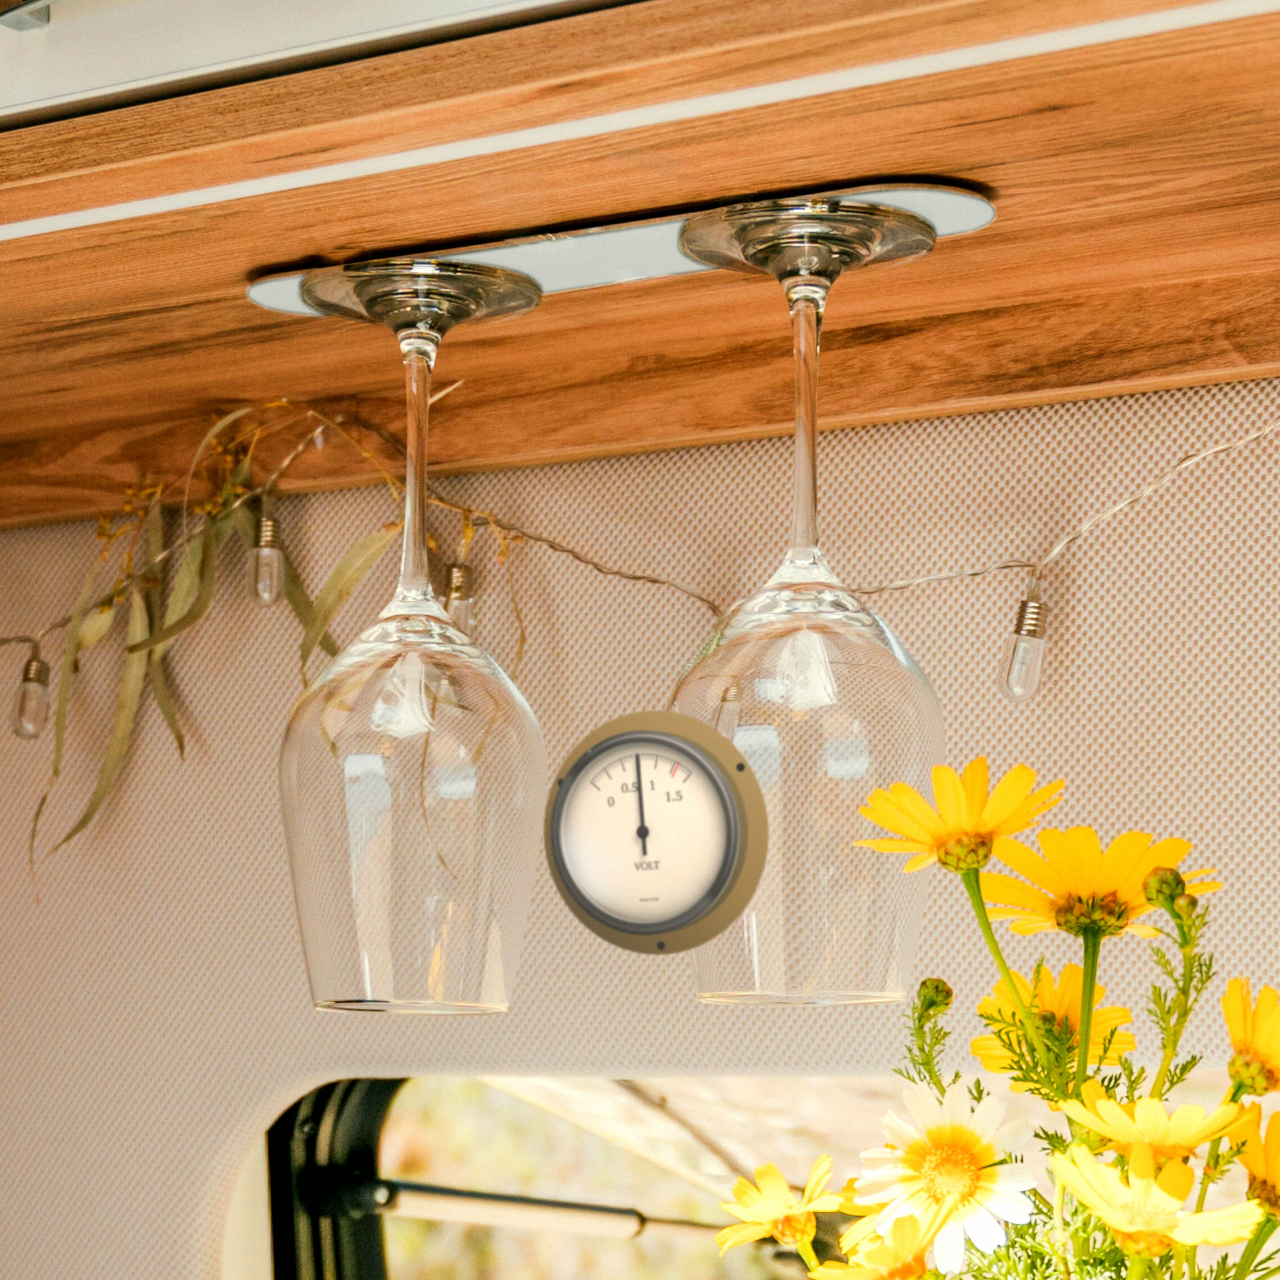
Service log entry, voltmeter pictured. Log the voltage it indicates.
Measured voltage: 0.75 V
